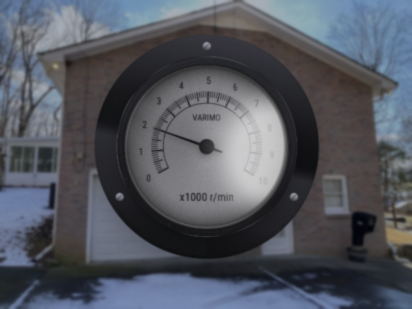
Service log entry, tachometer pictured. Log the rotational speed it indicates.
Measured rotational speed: 2000 rpm
